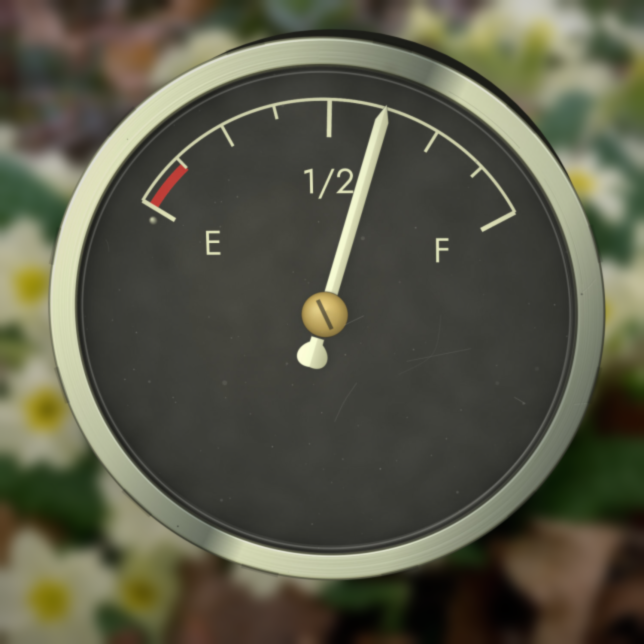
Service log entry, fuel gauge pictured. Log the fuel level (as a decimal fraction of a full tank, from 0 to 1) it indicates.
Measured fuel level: 0.625
